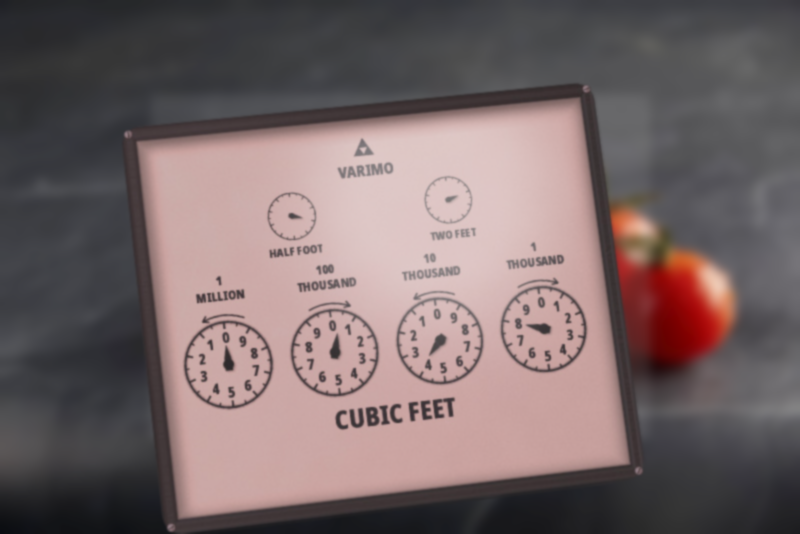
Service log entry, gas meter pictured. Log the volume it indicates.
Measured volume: 3800 ft³
